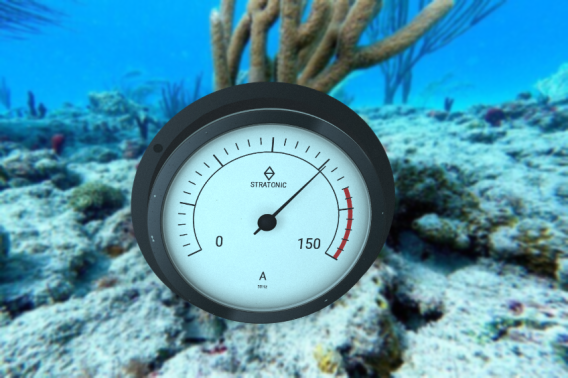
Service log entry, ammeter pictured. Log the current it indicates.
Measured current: 100 A
